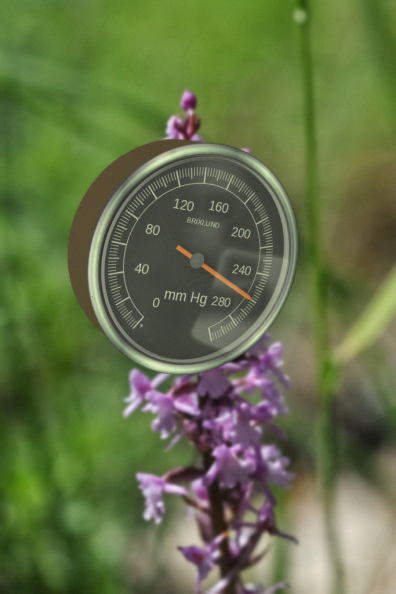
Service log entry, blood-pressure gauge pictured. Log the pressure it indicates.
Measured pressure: 260 mmHg
